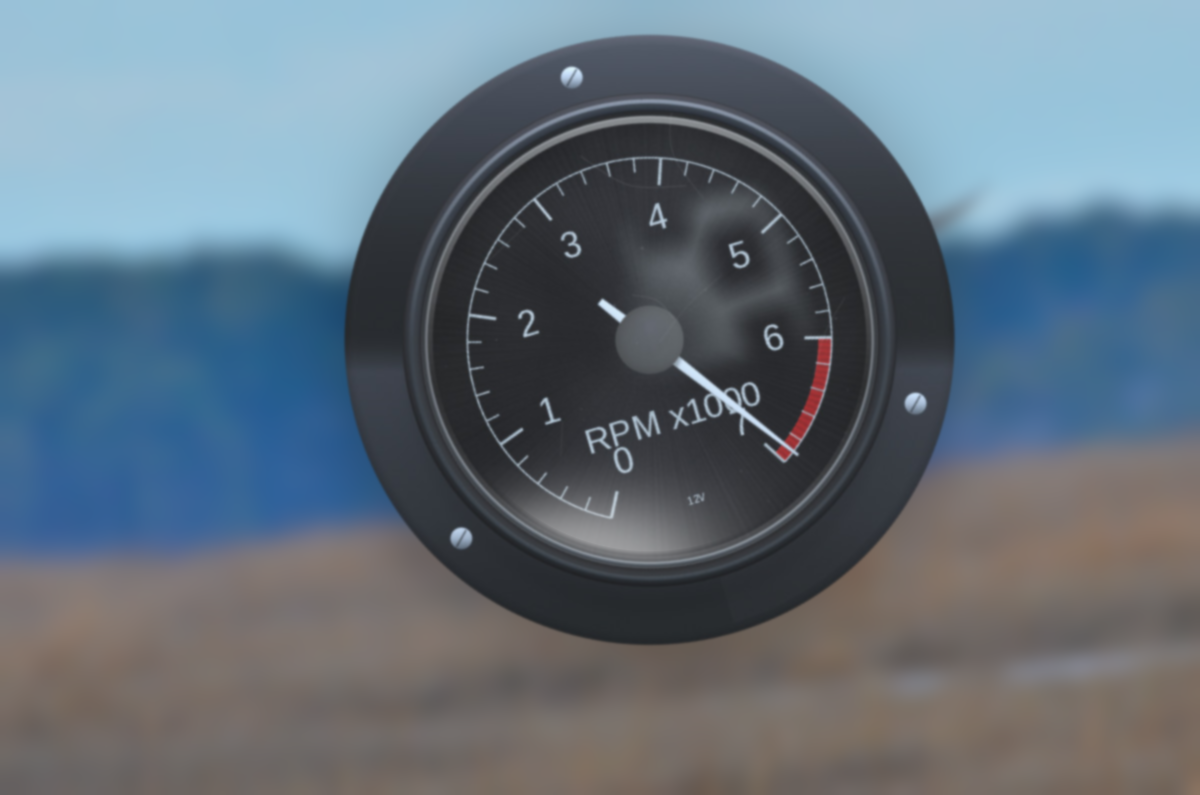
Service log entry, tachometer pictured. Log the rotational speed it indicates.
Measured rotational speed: 6900 rpm
